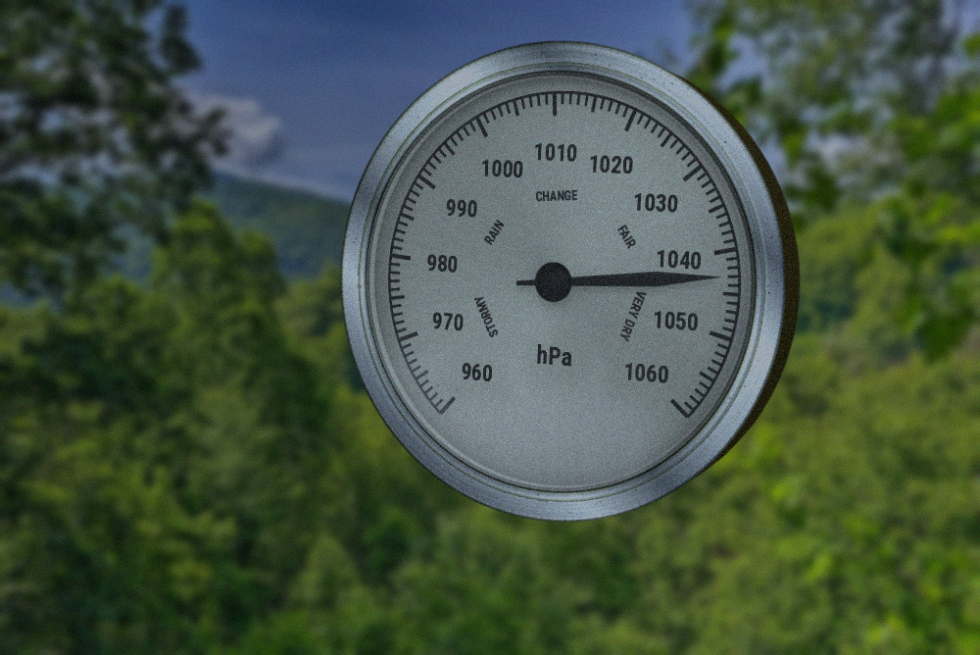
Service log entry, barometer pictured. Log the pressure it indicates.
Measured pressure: 1043 hPa
